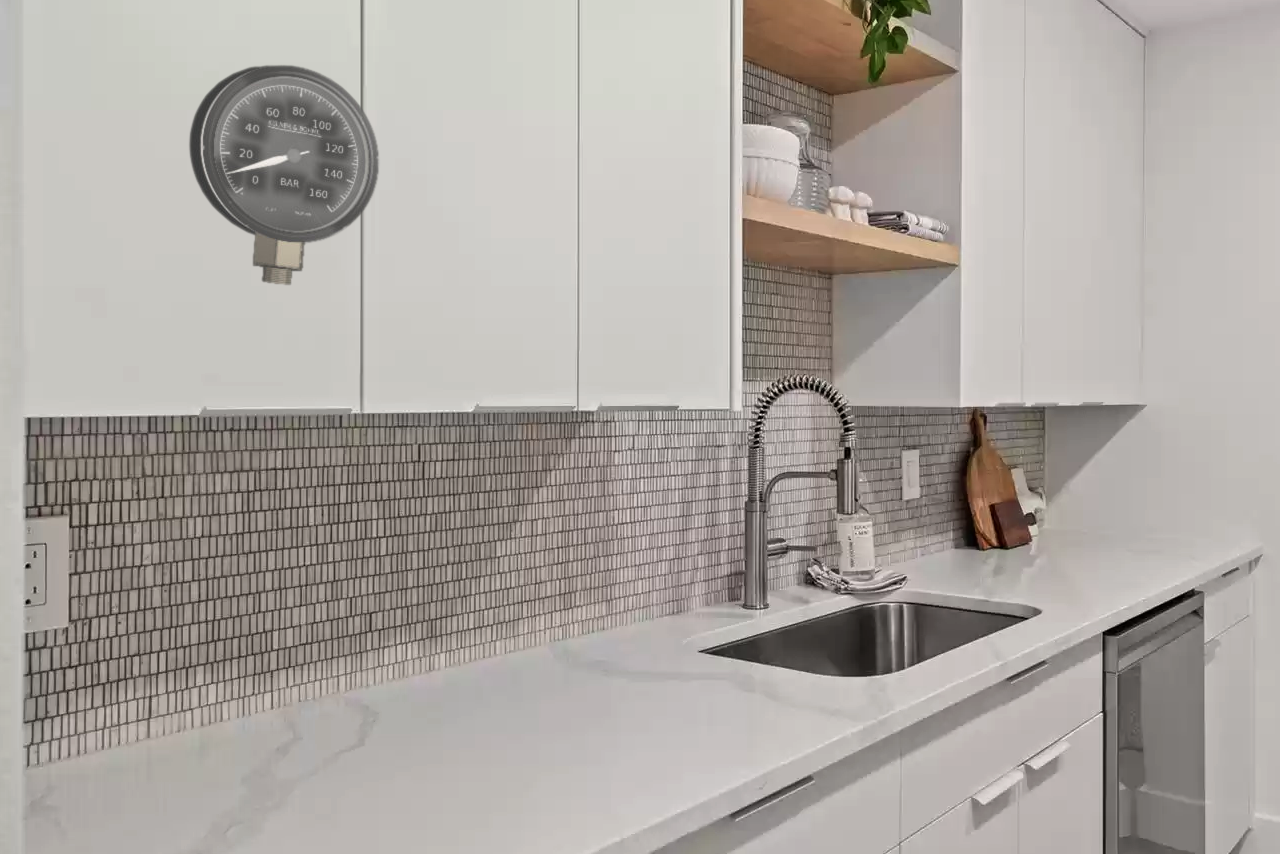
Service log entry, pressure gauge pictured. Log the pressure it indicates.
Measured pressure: 10 bar
